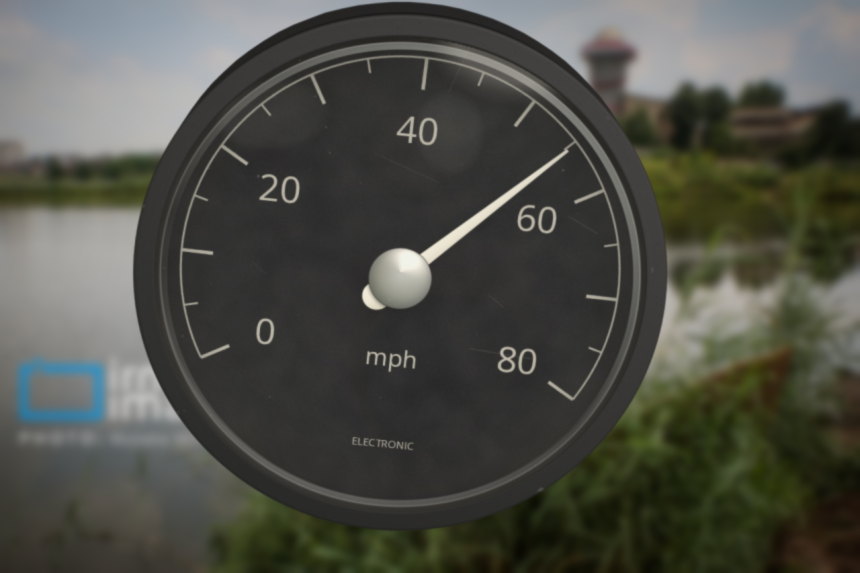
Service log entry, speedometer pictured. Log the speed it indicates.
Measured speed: 55 mph
